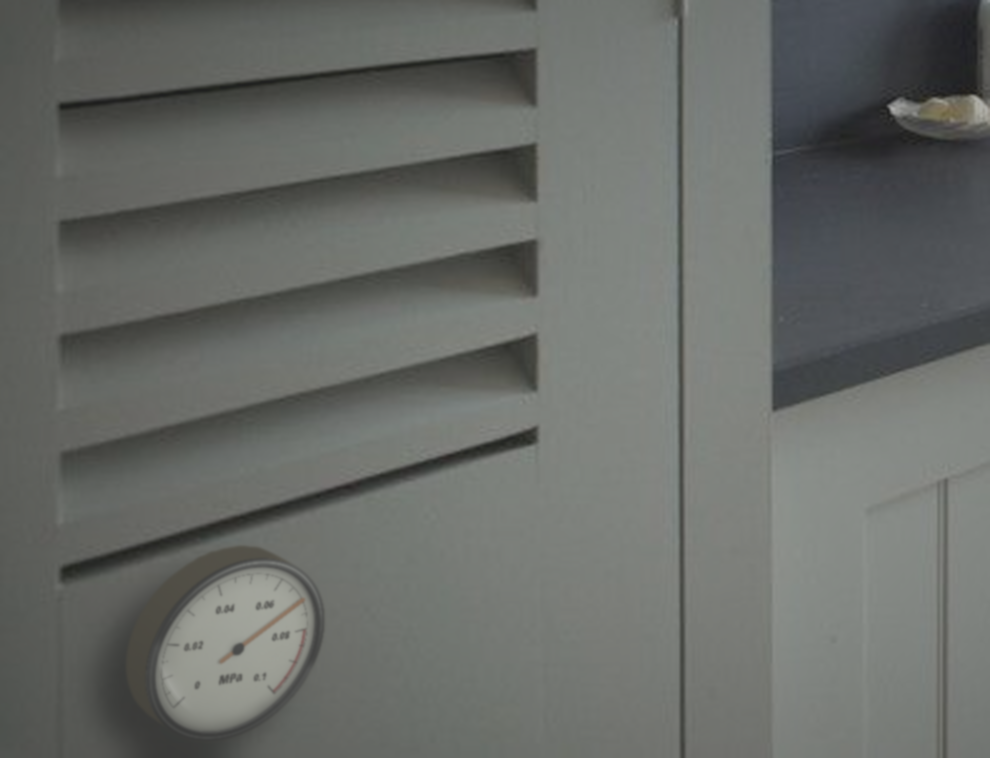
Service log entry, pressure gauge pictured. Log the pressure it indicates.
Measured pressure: 0.07 MPa
